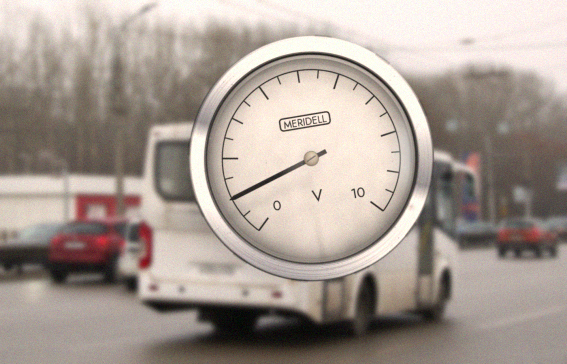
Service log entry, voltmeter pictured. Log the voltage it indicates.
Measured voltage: 1 V
